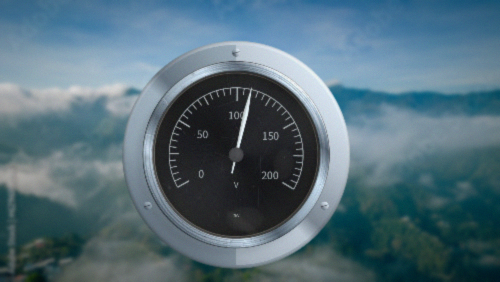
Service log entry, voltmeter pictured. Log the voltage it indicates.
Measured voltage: 110 V
